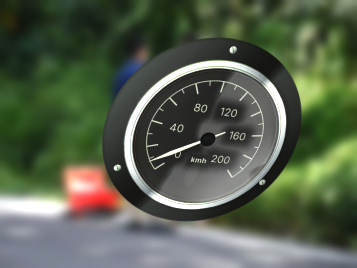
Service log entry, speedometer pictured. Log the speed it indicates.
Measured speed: 10 km/h
